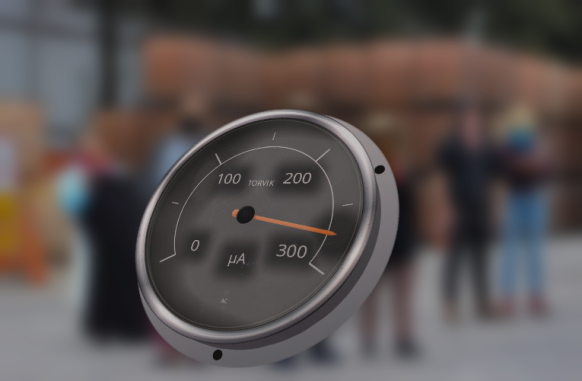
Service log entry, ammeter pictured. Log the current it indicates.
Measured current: 275 µA
